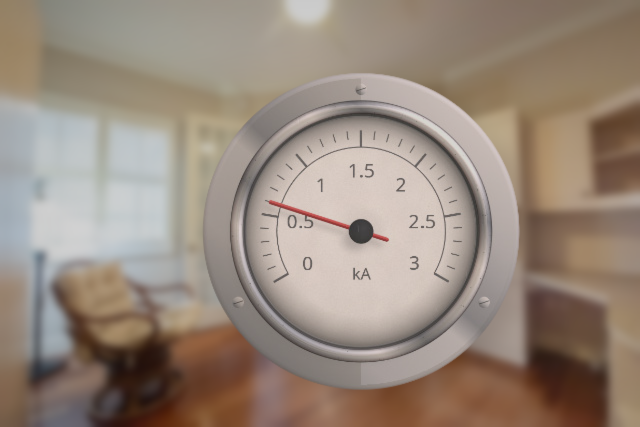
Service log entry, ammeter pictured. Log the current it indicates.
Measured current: 0.6 kA
